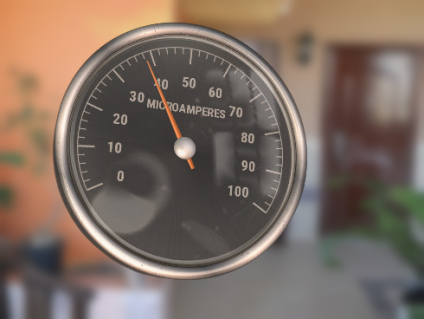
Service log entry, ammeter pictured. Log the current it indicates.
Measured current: 38 µA
